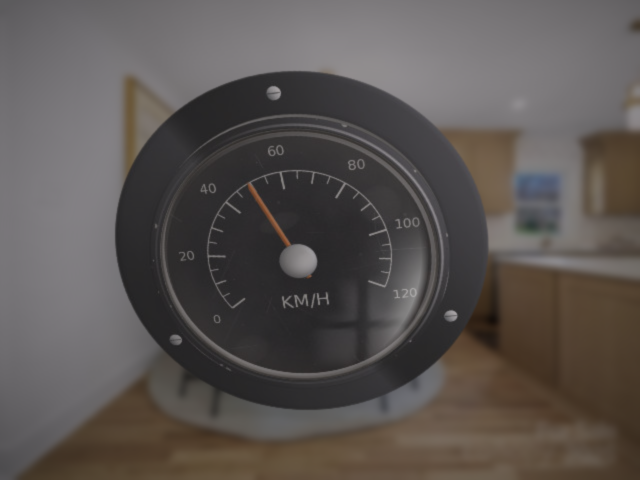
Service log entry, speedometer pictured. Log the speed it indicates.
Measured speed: 50 km/h
